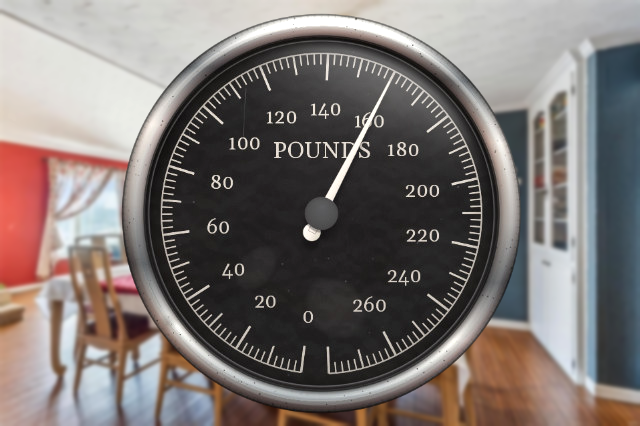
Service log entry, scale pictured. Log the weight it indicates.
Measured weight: 160 lb
